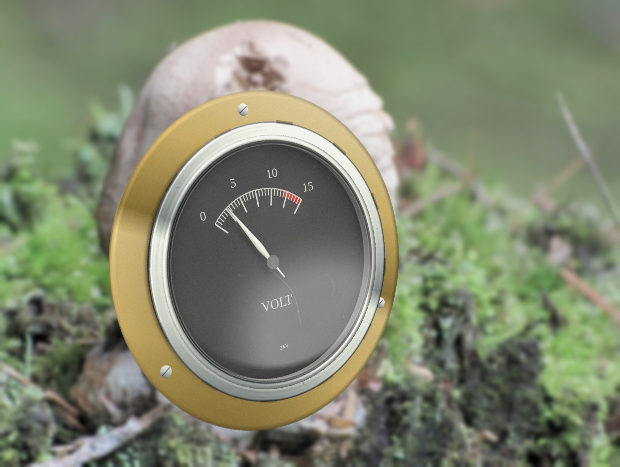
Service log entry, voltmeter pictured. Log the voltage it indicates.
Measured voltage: 2.5 V
